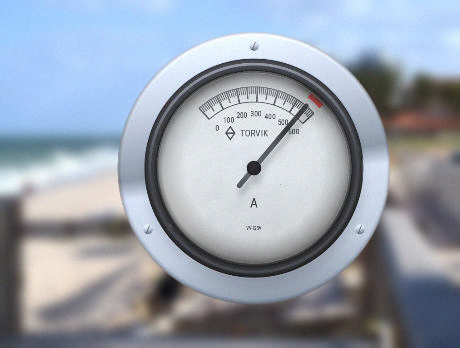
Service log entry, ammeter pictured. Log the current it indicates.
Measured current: 550 A
